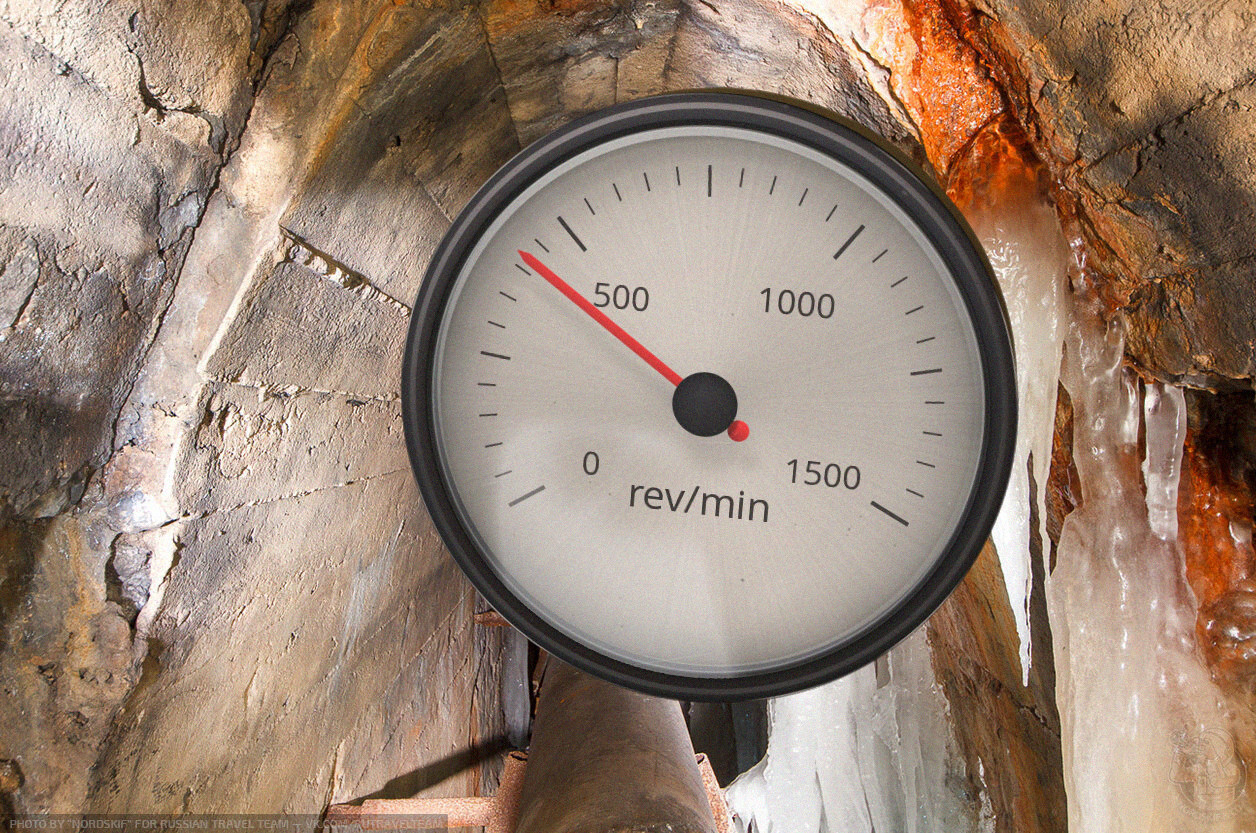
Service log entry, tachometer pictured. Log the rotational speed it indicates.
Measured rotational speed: 425 rpm
